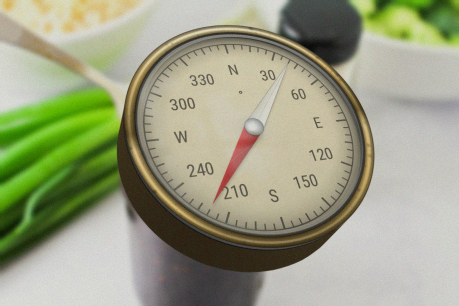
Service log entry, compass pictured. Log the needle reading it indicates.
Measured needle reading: 220 °
